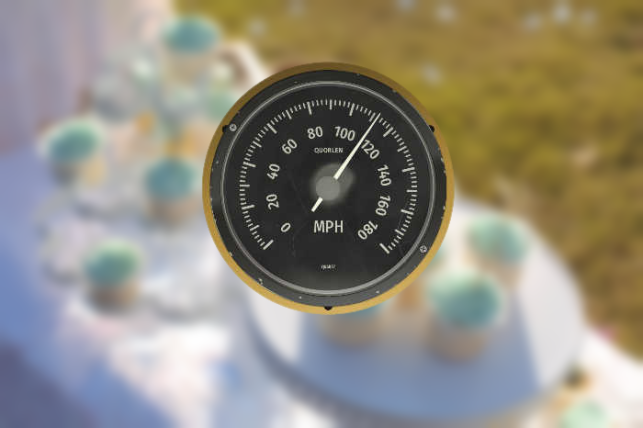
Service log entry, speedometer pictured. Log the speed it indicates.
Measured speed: 112 mph
